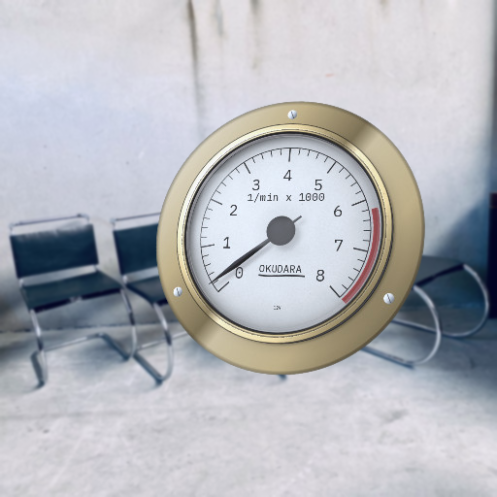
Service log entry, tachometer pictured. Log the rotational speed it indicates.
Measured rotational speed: 200 rpm
